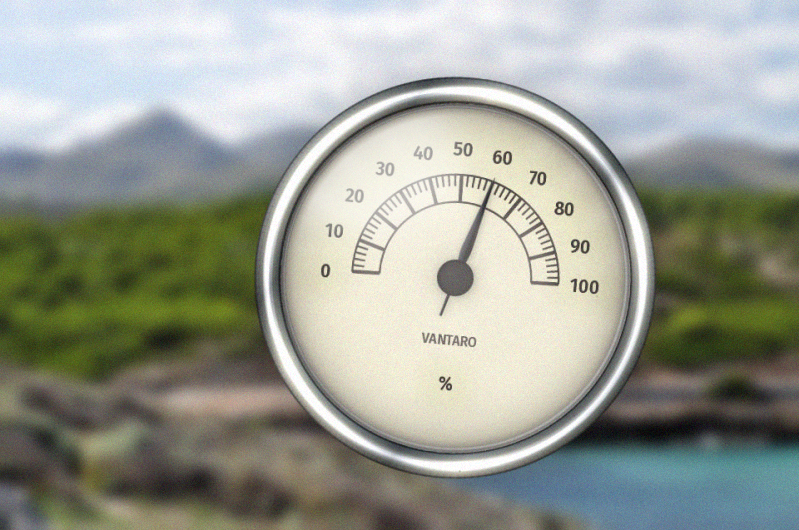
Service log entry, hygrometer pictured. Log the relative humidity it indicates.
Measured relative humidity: 60 %
